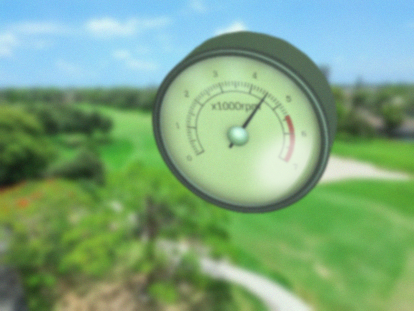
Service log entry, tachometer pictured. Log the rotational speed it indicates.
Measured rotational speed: 4500 rpm
